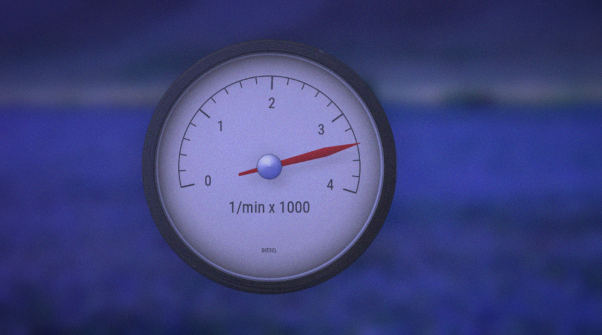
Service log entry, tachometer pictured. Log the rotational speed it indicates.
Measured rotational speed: 3400 rpm
